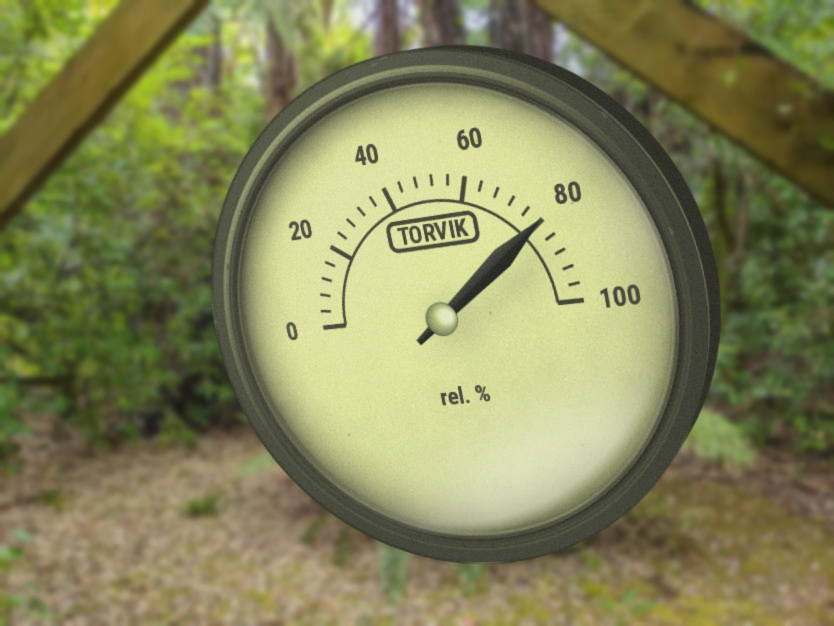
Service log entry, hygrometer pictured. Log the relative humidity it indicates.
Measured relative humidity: 80 %
